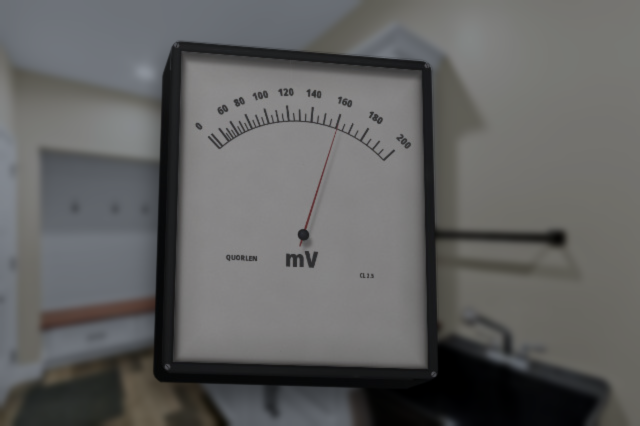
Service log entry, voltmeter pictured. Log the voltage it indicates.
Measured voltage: 160 mV
